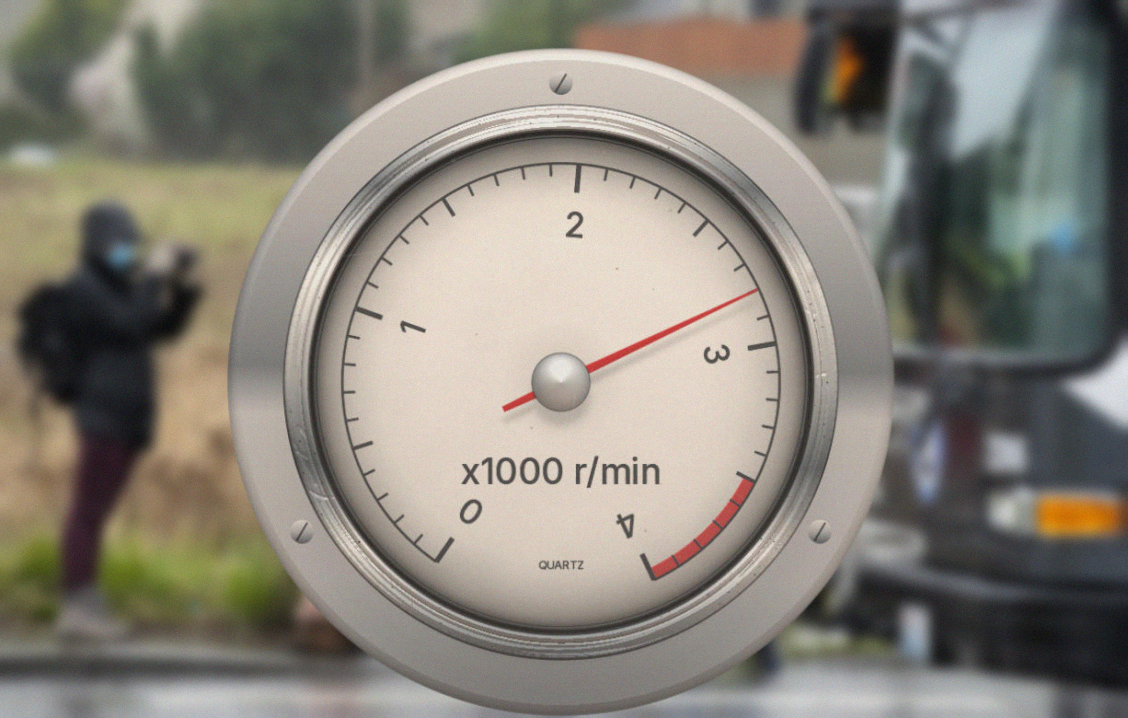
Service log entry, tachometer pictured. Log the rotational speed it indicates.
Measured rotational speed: 2800 rpm
